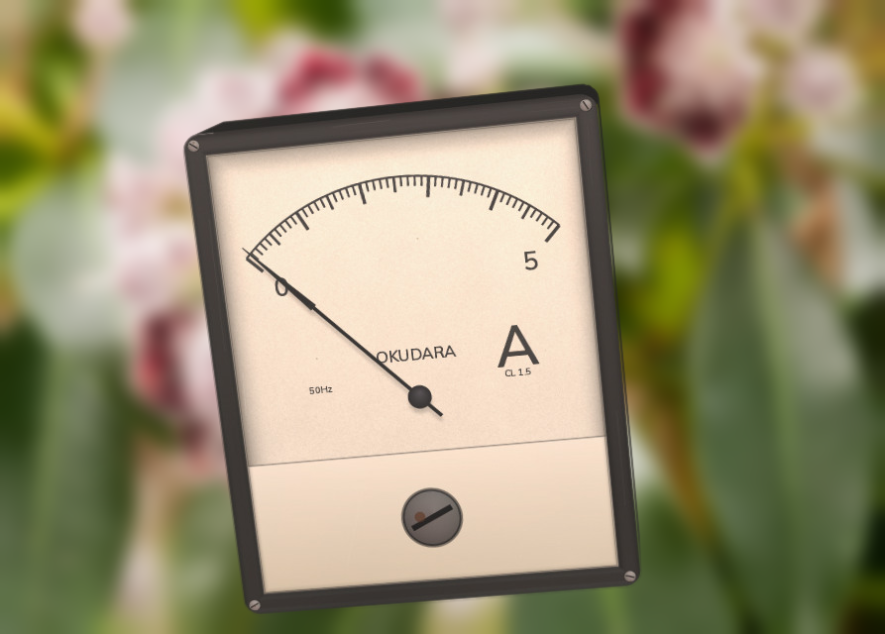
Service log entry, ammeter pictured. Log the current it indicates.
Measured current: 0.1 A
